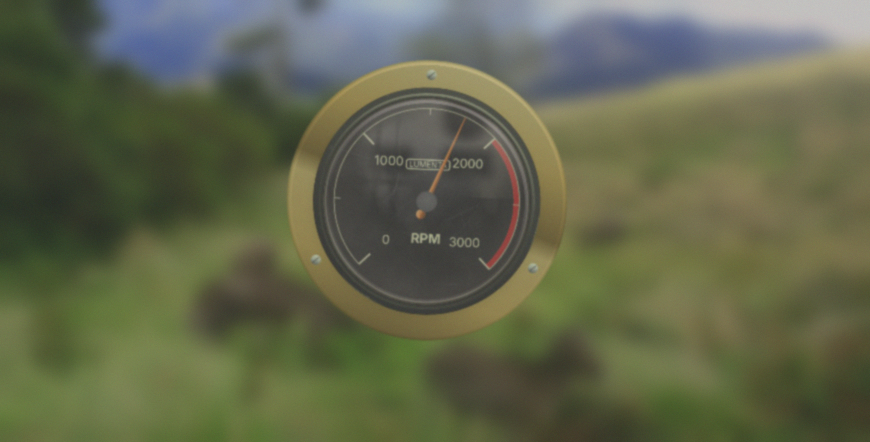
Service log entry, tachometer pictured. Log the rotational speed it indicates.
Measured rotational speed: 1750 rpm
